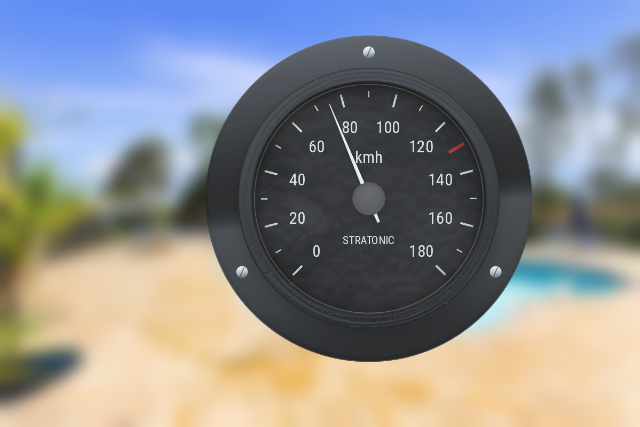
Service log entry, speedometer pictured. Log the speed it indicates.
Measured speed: 75 km/h
